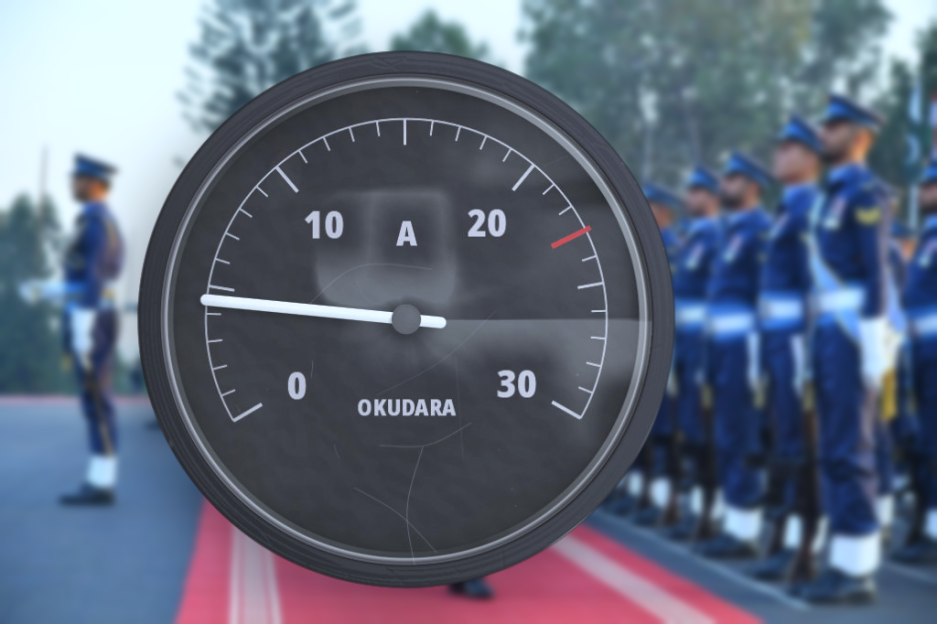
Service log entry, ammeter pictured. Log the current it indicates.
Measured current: 4.5 A
